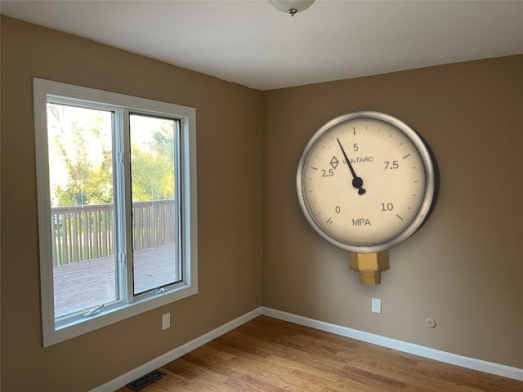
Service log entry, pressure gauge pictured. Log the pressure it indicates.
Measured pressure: 4.25 MPa
